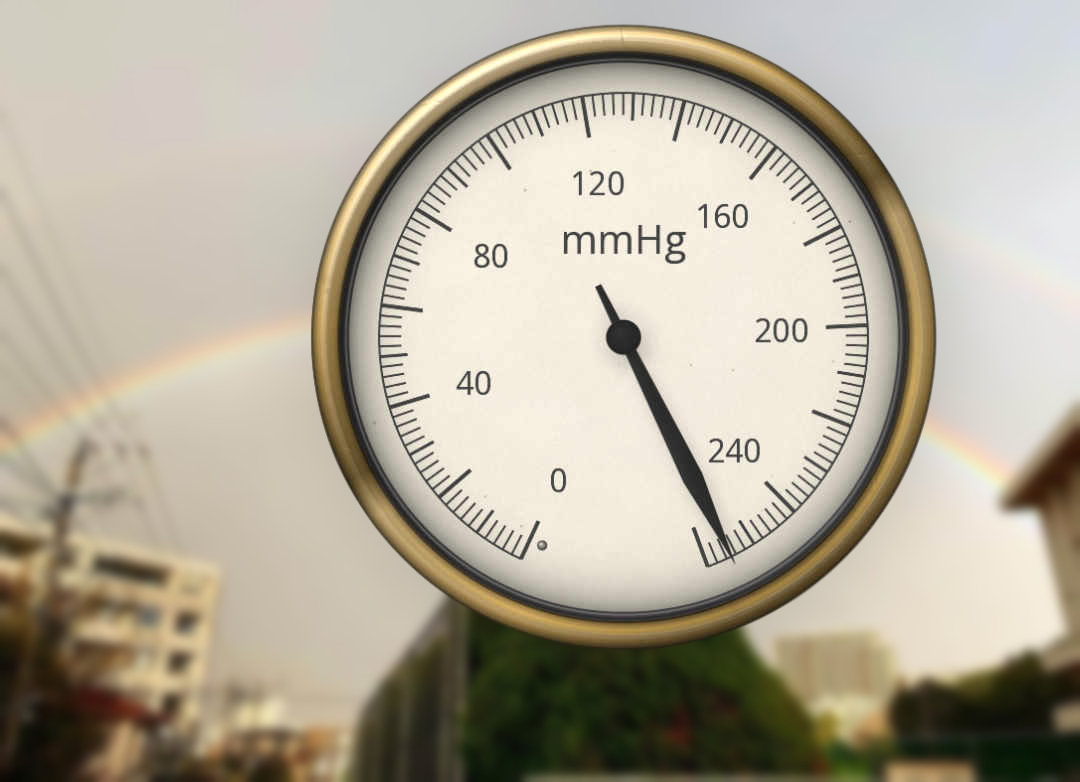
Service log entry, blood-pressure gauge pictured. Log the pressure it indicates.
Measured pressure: 255 mmHg
